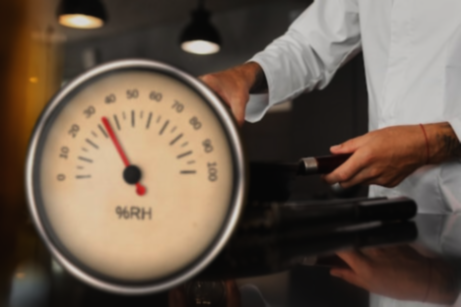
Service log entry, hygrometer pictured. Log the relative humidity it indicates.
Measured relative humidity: 35 %
